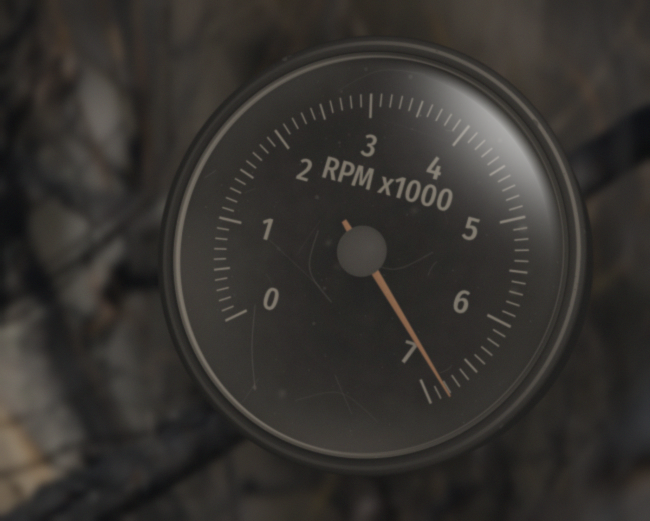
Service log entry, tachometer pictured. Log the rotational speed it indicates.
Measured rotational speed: 6800 rpm
